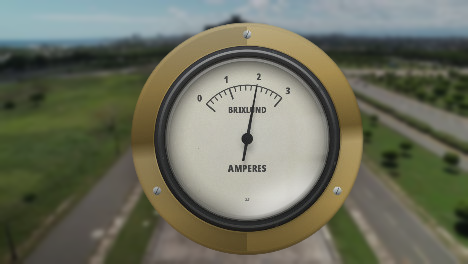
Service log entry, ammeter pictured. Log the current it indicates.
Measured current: 2 A
